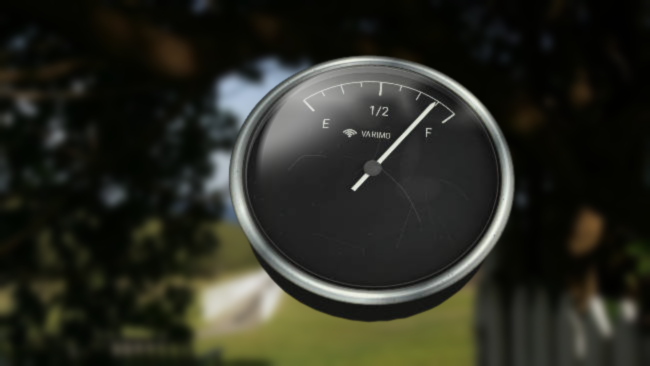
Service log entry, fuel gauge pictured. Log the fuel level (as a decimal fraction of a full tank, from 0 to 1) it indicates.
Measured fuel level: 0.875
